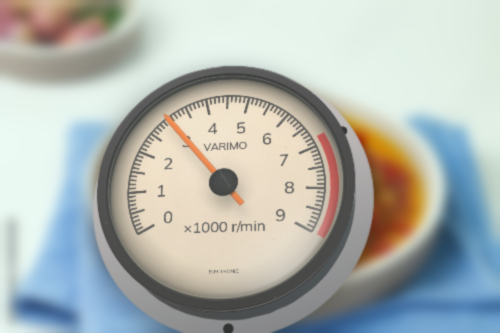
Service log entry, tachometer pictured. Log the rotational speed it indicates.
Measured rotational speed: 3000 rpm
